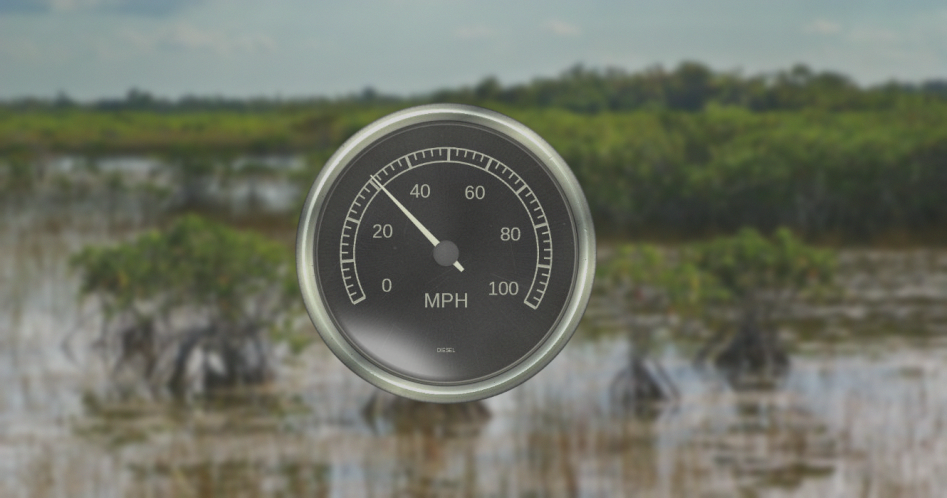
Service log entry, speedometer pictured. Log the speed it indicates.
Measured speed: 31 mph
